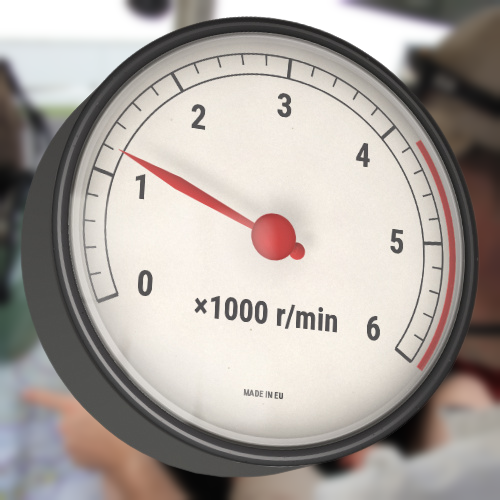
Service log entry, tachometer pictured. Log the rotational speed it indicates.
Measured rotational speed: 1200 rpm
